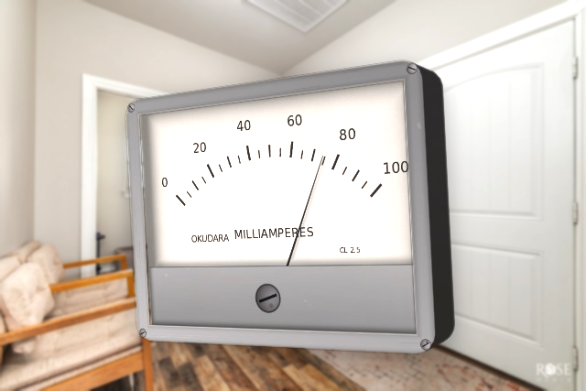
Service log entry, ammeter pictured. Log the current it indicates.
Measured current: 75 mA
